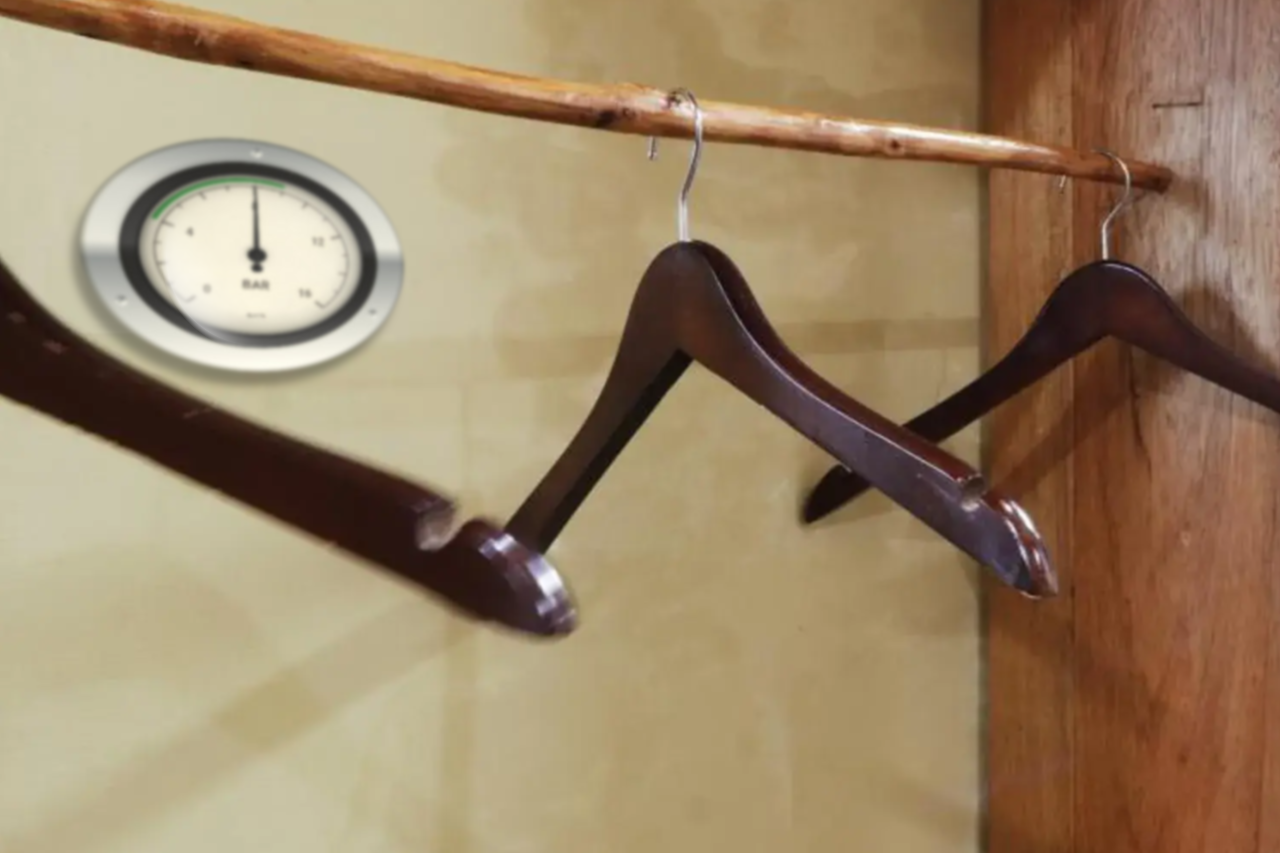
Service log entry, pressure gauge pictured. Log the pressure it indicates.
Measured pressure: 8 bar
